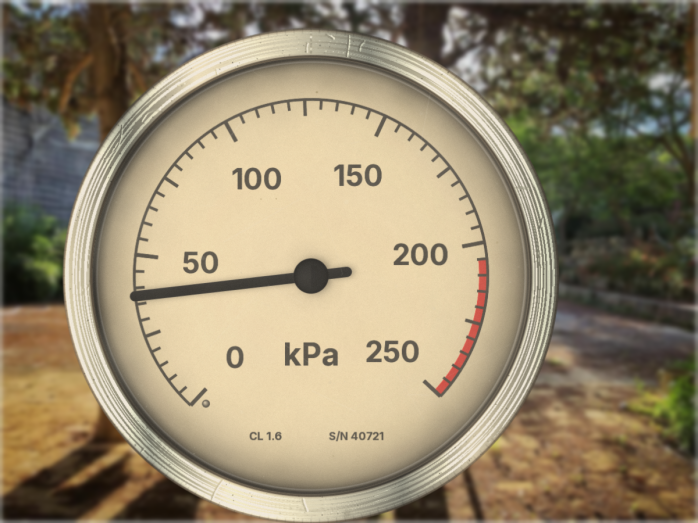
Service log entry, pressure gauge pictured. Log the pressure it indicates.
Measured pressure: 37.5 kPa
